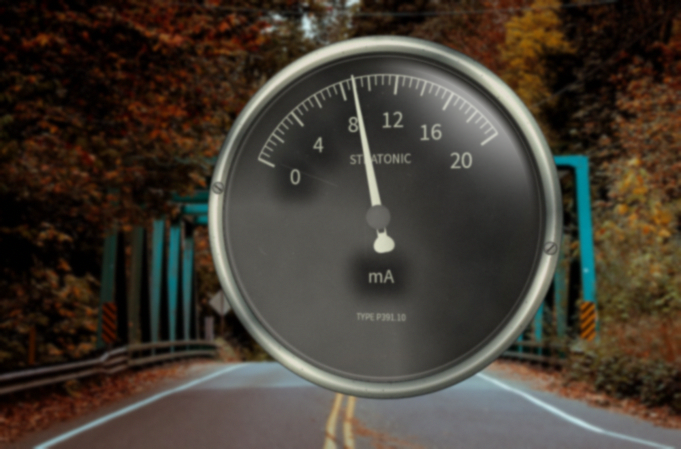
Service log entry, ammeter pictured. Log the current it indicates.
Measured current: 9 mA
